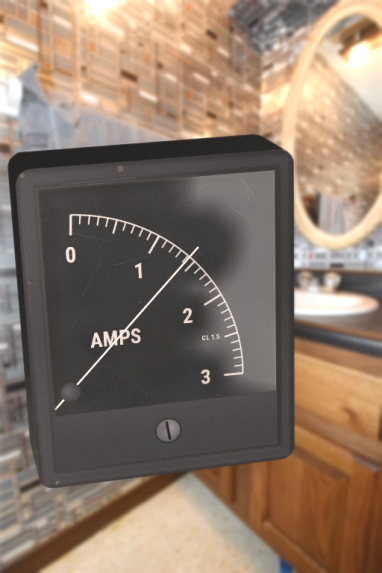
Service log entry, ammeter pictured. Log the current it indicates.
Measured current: 1.4 A
